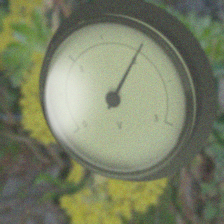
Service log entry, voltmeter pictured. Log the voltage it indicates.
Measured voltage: 2 V
